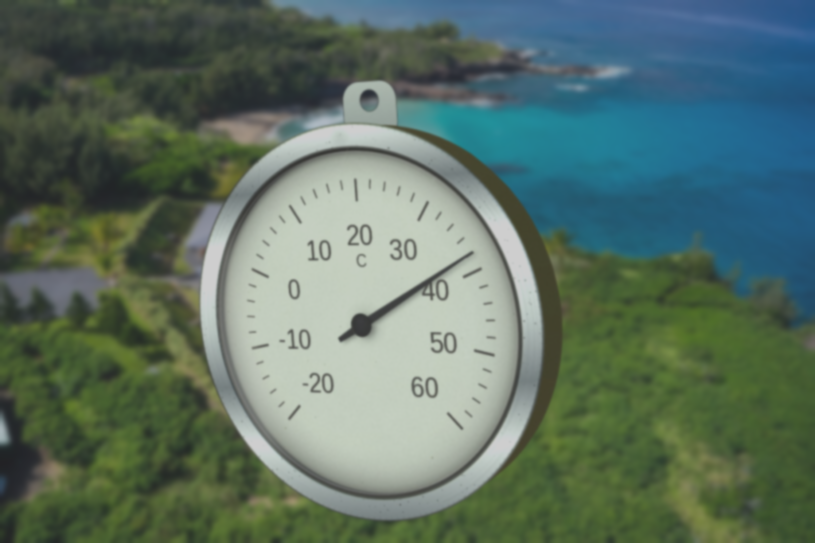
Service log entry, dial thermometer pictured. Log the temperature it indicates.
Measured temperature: 38 °C
